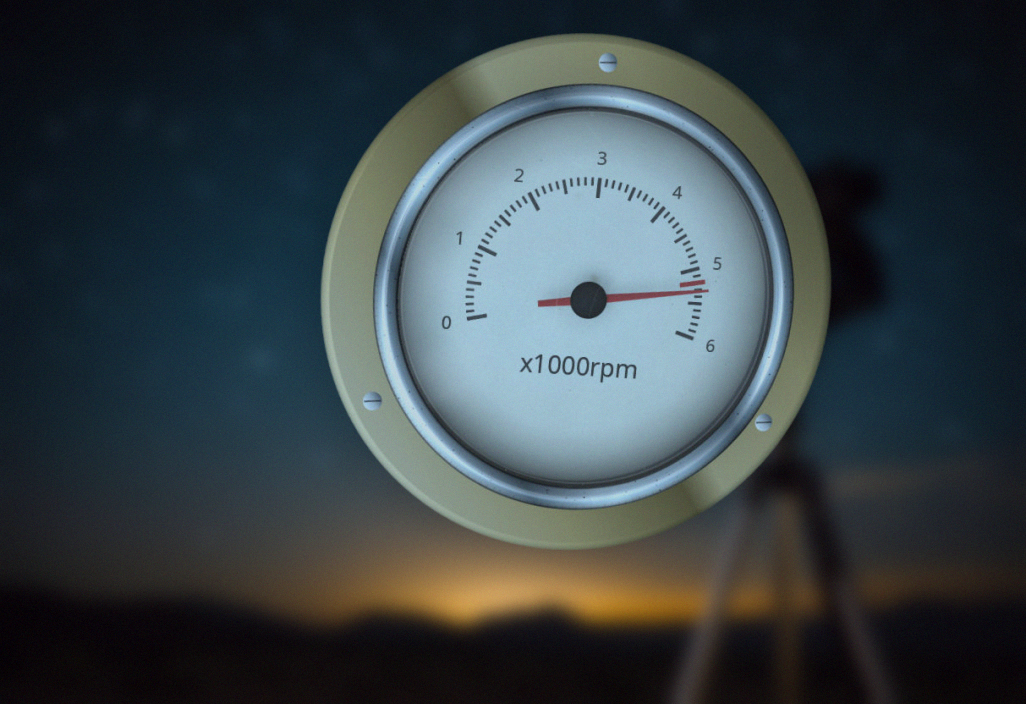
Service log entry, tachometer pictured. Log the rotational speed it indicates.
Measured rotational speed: 5300 rpm
